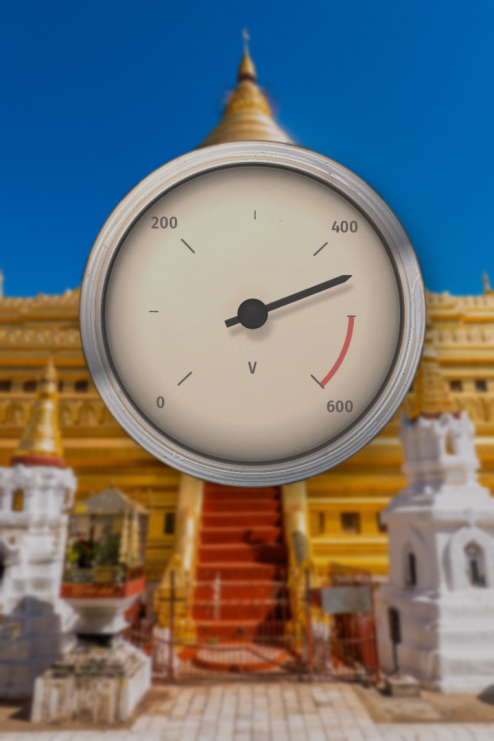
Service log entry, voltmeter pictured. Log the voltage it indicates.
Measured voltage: 450 V
